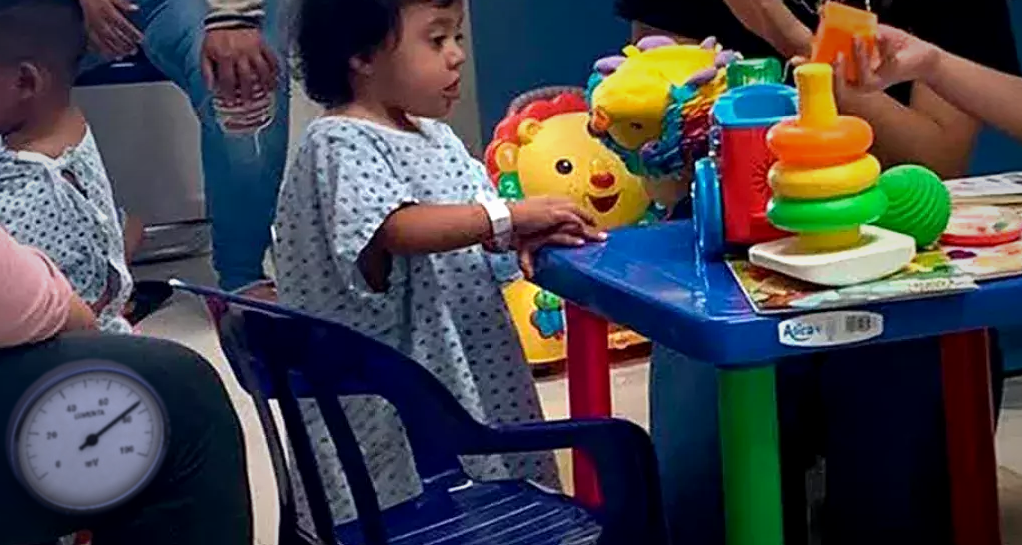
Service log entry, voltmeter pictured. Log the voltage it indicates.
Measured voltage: 75 mV
